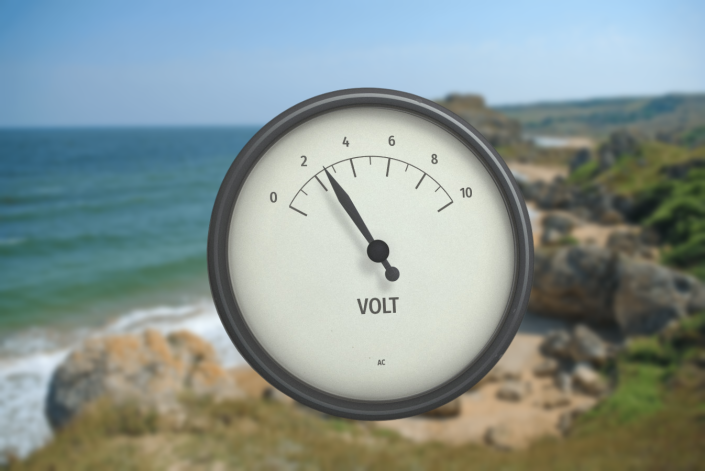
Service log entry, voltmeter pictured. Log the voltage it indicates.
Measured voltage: 2.5 V
